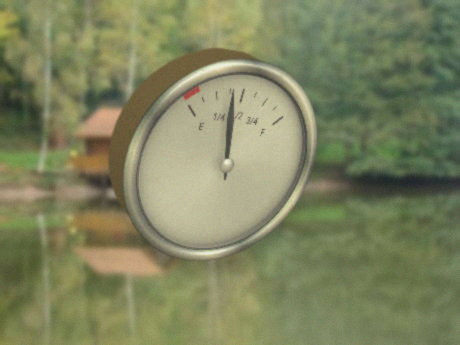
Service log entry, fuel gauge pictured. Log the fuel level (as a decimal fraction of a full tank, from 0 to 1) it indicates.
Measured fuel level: 0.375
